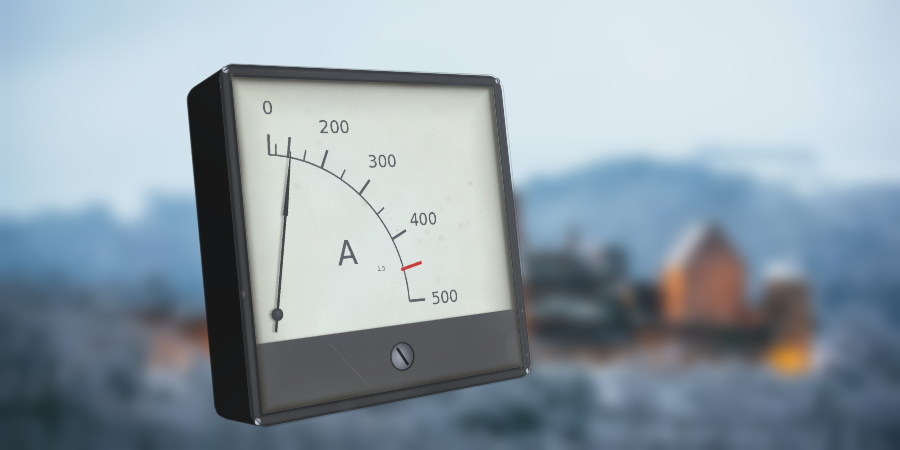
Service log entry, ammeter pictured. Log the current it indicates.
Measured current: 100 A
